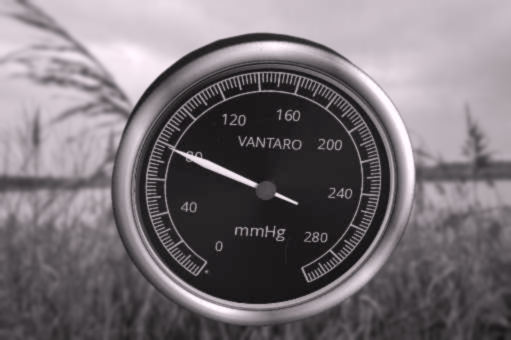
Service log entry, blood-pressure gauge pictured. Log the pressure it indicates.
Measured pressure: 80 mmHg
